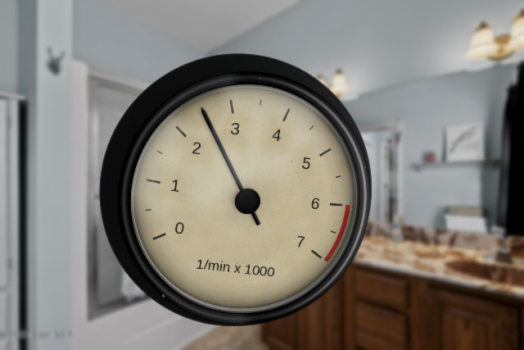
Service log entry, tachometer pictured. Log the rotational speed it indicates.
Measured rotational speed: 2500 rpm
